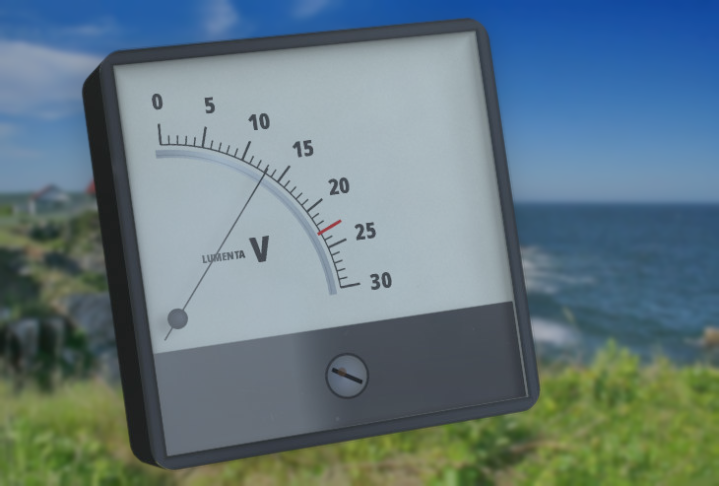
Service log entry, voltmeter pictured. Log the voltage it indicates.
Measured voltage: 13 V
